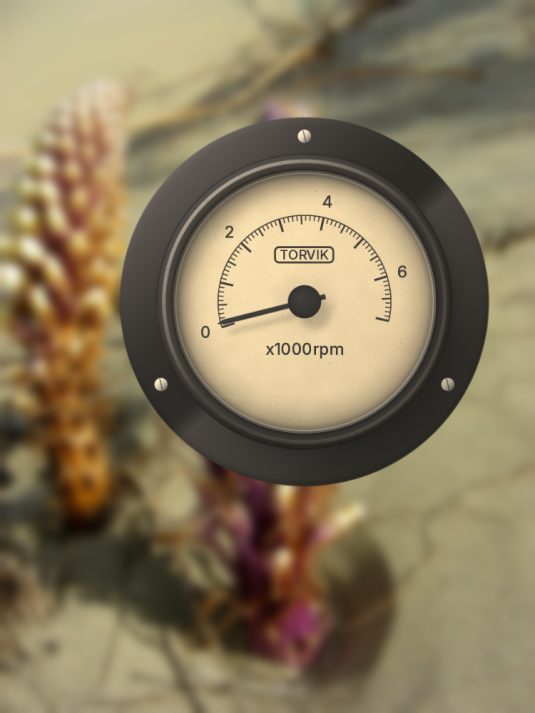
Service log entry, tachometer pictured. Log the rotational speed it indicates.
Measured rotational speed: 100 rpm
